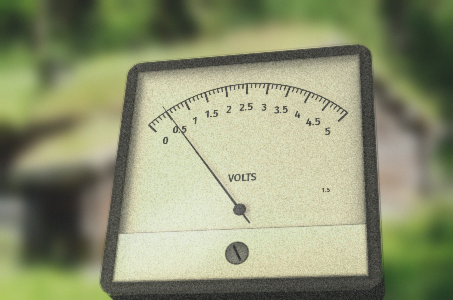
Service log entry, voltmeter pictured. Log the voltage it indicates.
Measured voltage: 0.5 V
